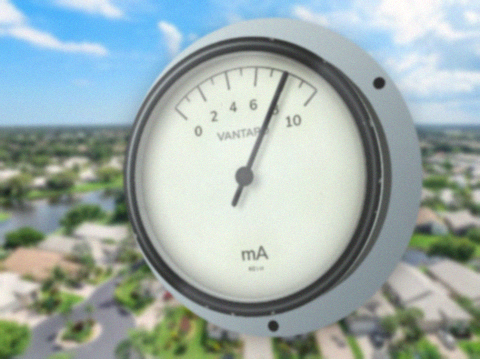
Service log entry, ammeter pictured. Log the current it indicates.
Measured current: 8 mA
